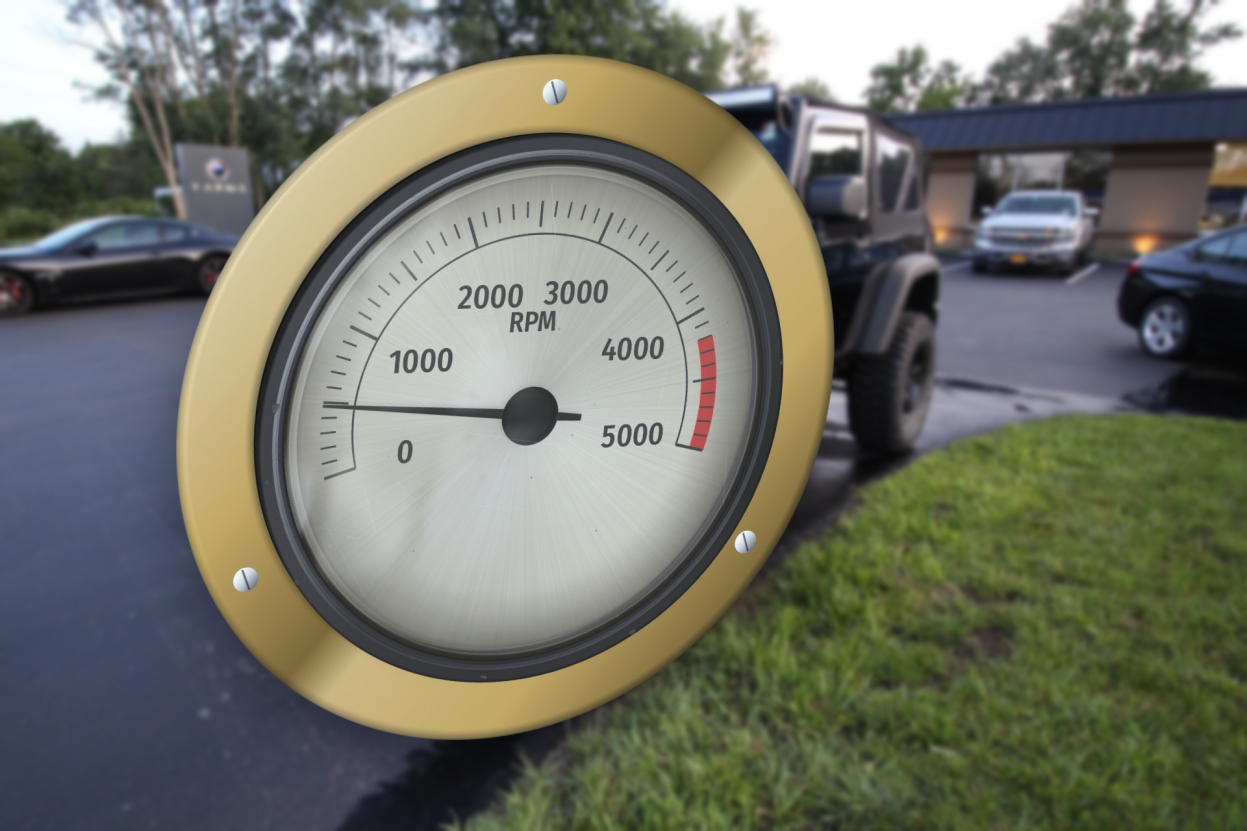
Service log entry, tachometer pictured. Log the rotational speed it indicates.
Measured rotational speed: 500 rpm
